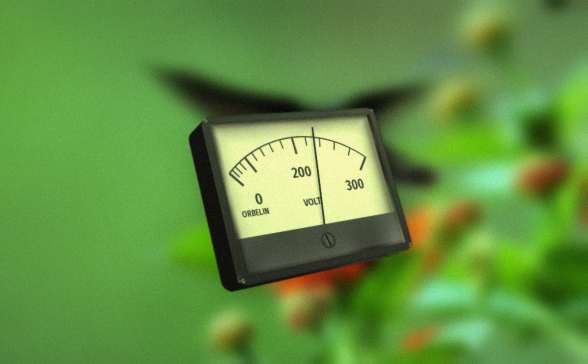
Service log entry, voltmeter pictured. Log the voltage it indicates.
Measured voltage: 230 V
